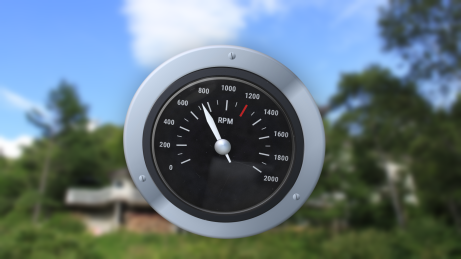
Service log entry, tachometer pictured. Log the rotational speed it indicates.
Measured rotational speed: 750 rpm
